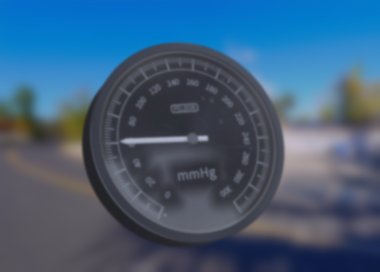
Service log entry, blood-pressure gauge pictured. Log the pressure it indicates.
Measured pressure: 60 mmHg
